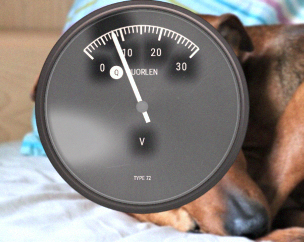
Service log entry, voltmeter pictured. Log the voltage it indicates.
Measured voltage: 8 V
